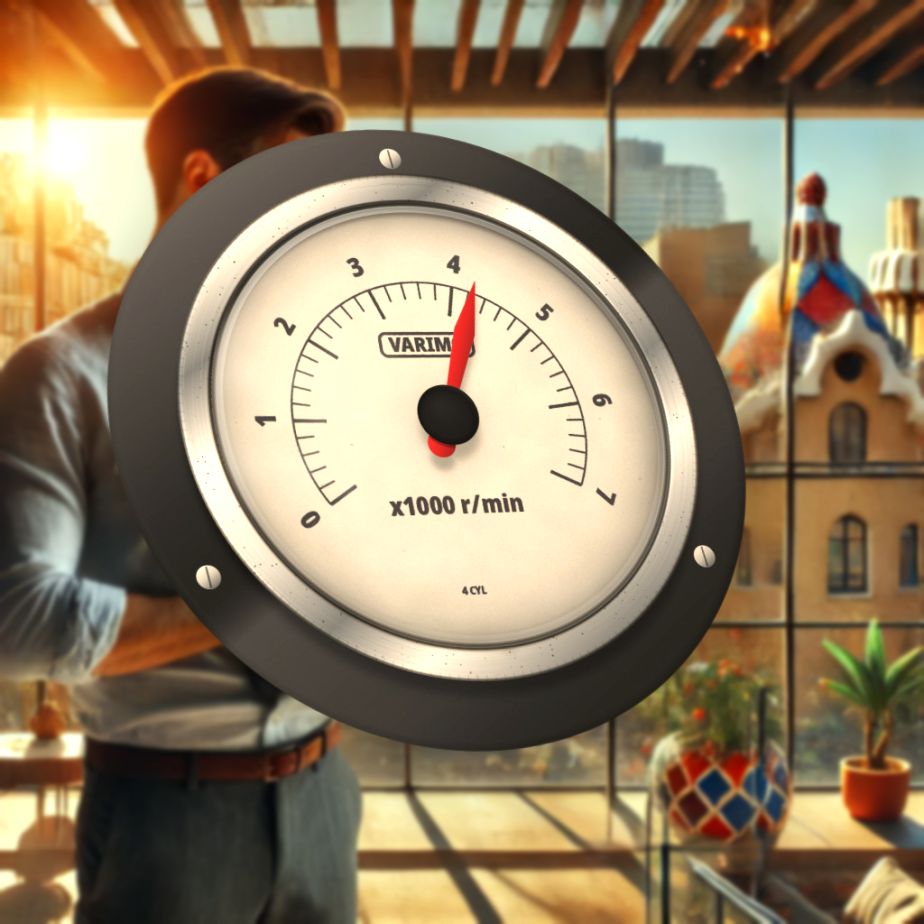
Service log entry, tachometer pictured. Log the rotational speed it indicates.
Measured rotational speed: 4200 rpm
